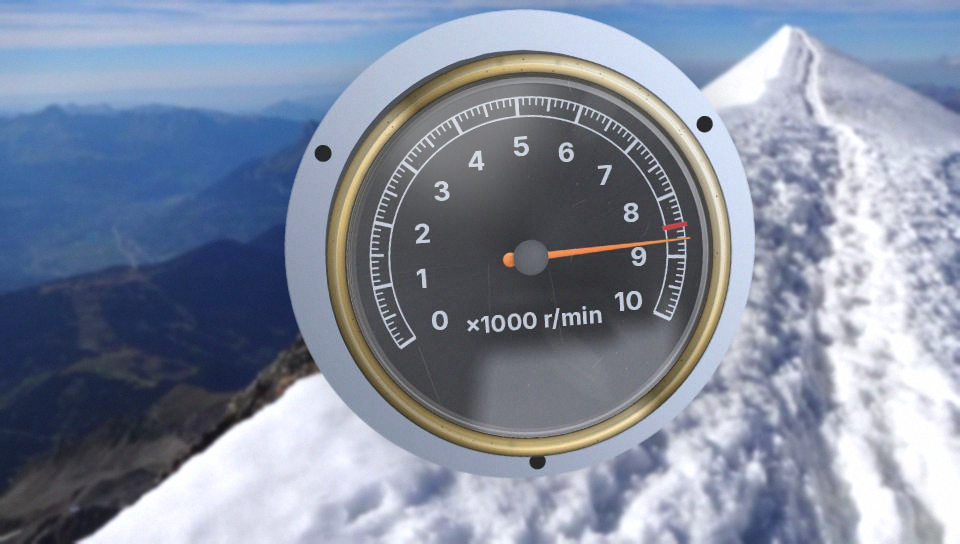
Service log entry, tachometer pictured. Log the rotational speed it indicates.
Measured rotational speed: 8700 rpm
